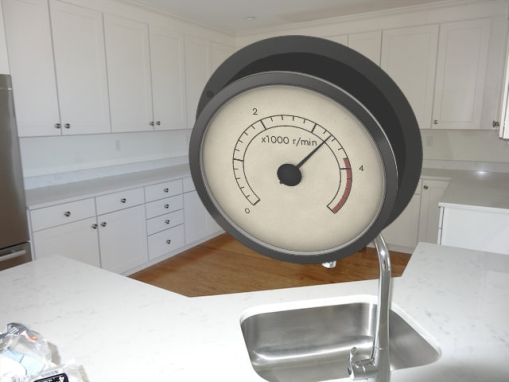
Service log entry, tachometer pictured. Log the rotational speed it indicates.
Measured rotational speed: 3300 rpm
